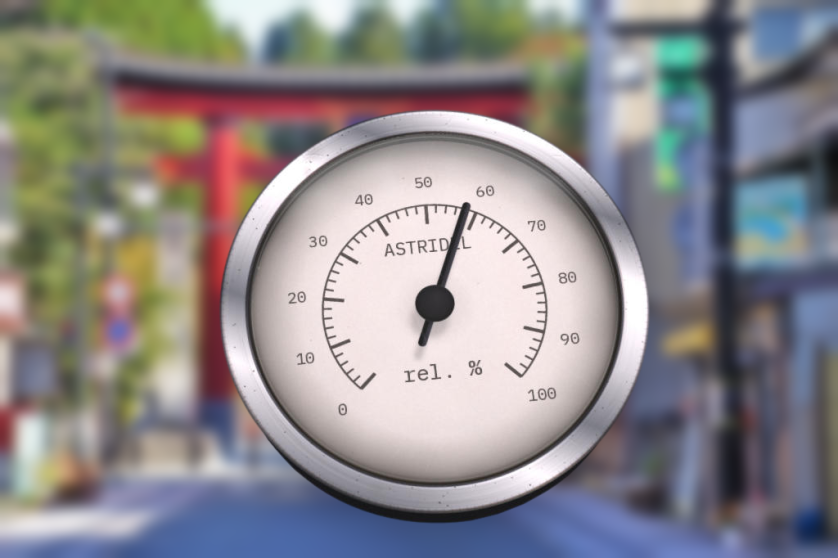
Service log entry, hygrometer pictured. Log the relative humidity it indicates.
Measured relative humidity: 58 %
